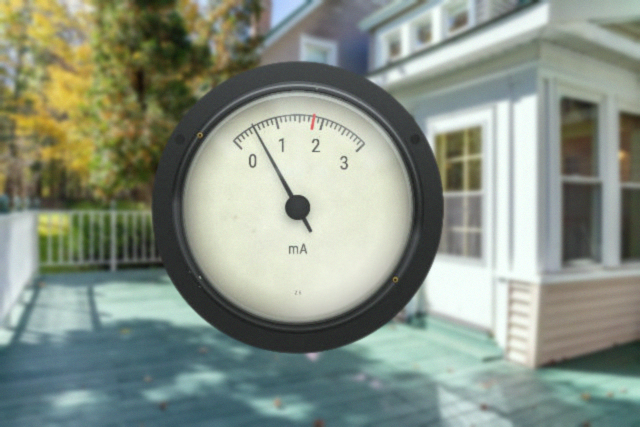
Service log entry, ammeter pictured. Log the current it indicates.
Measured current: 0.5 mA
